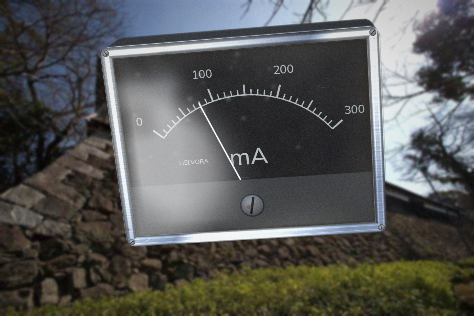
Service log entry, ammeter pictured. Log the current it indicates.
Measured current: 80 mA
